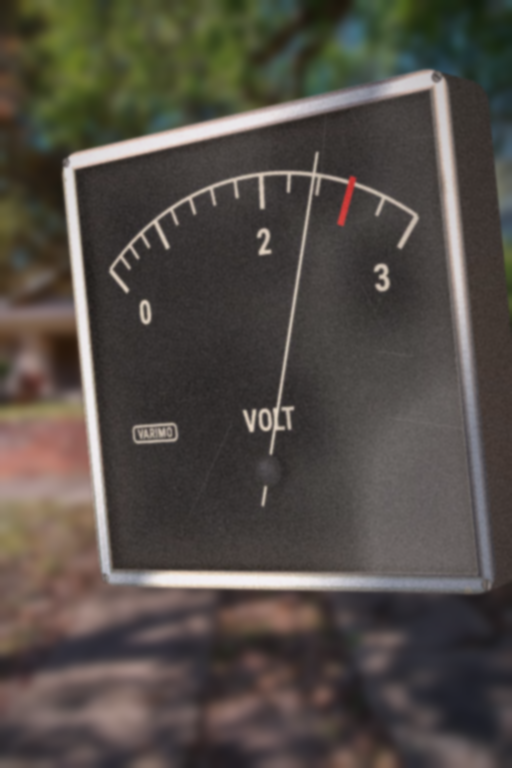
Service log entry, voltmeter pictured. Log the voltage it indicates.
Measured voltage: 2.4 V
